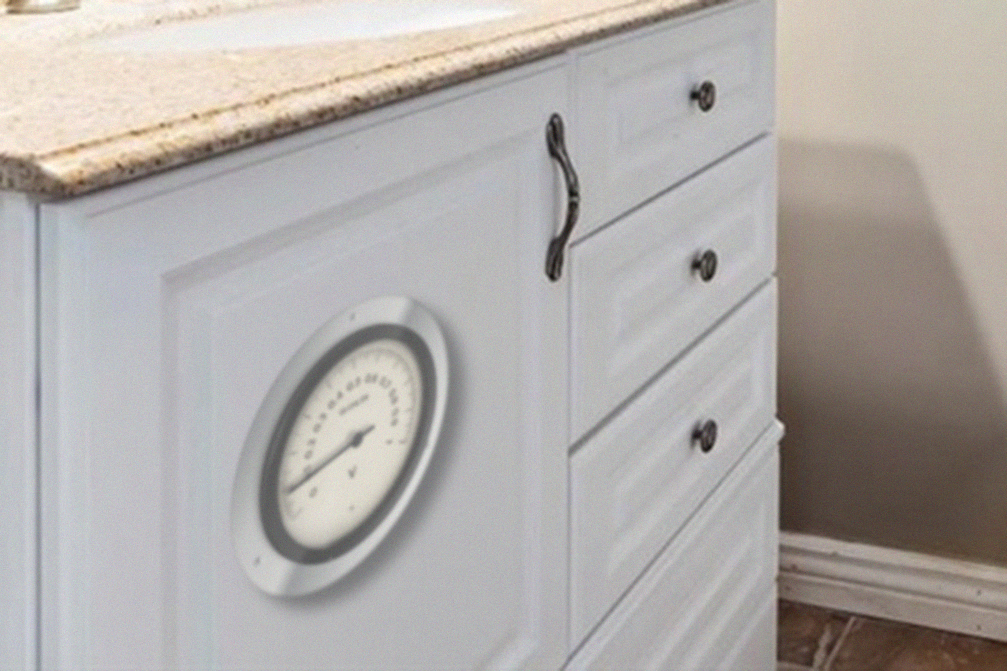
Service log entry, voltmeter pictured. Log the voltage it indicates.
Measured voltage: 0.1 V
